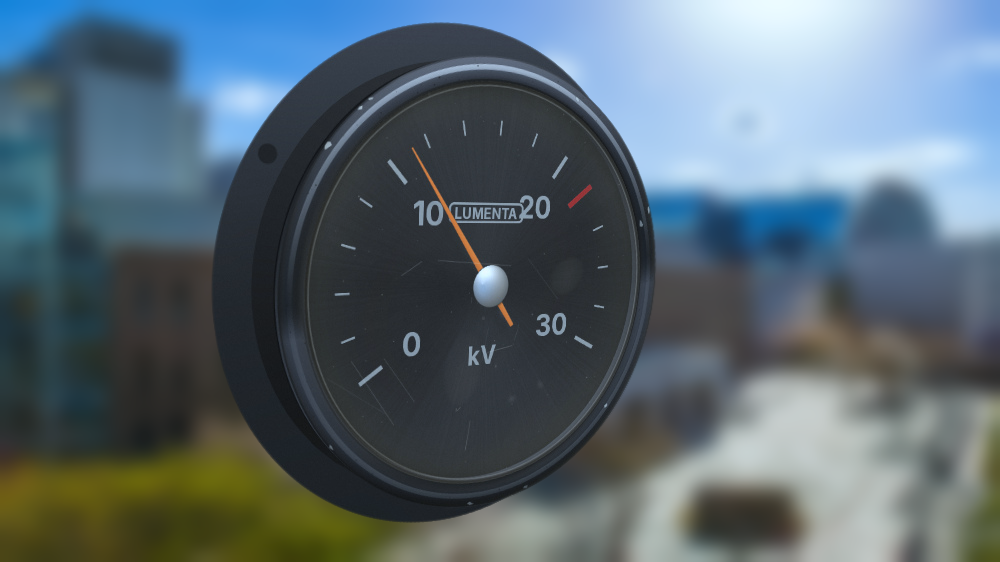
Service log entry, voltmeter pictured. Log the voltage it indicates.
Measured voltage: 11 kV
